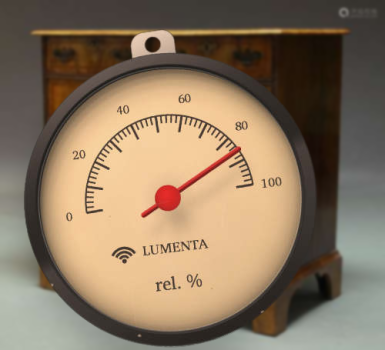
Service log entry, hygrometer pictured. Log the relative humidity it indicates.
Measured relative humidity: 86 %
